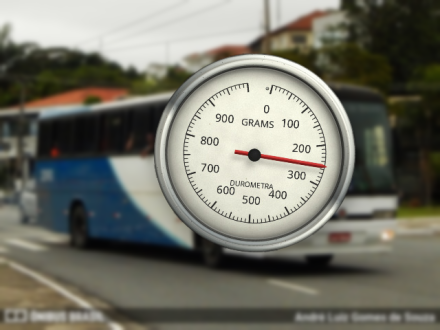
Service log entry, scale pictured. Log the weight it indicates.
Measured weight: 250 g
